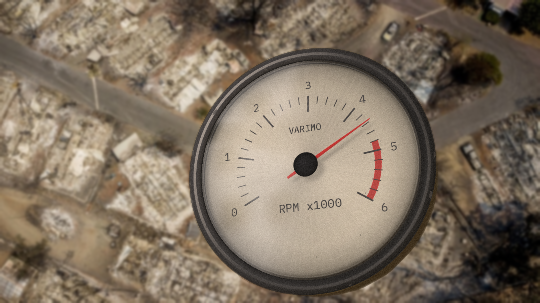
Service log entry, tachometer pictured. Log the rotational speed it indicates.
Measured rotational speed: 4400 rpm
